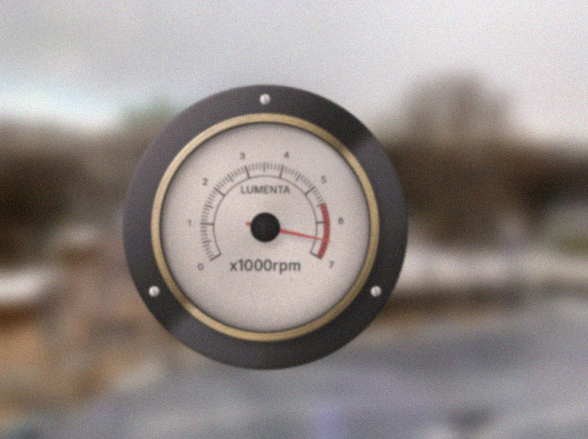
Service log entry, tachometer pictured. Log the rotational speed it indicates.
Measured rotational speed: 6500 rpm
